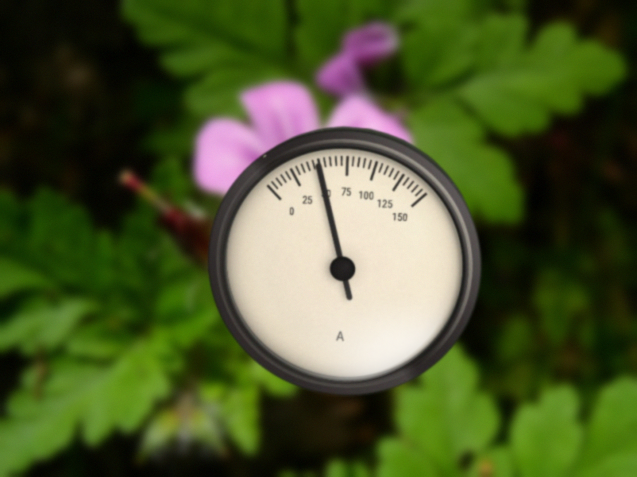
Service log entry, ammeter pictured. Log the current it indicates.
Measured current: 50 A
